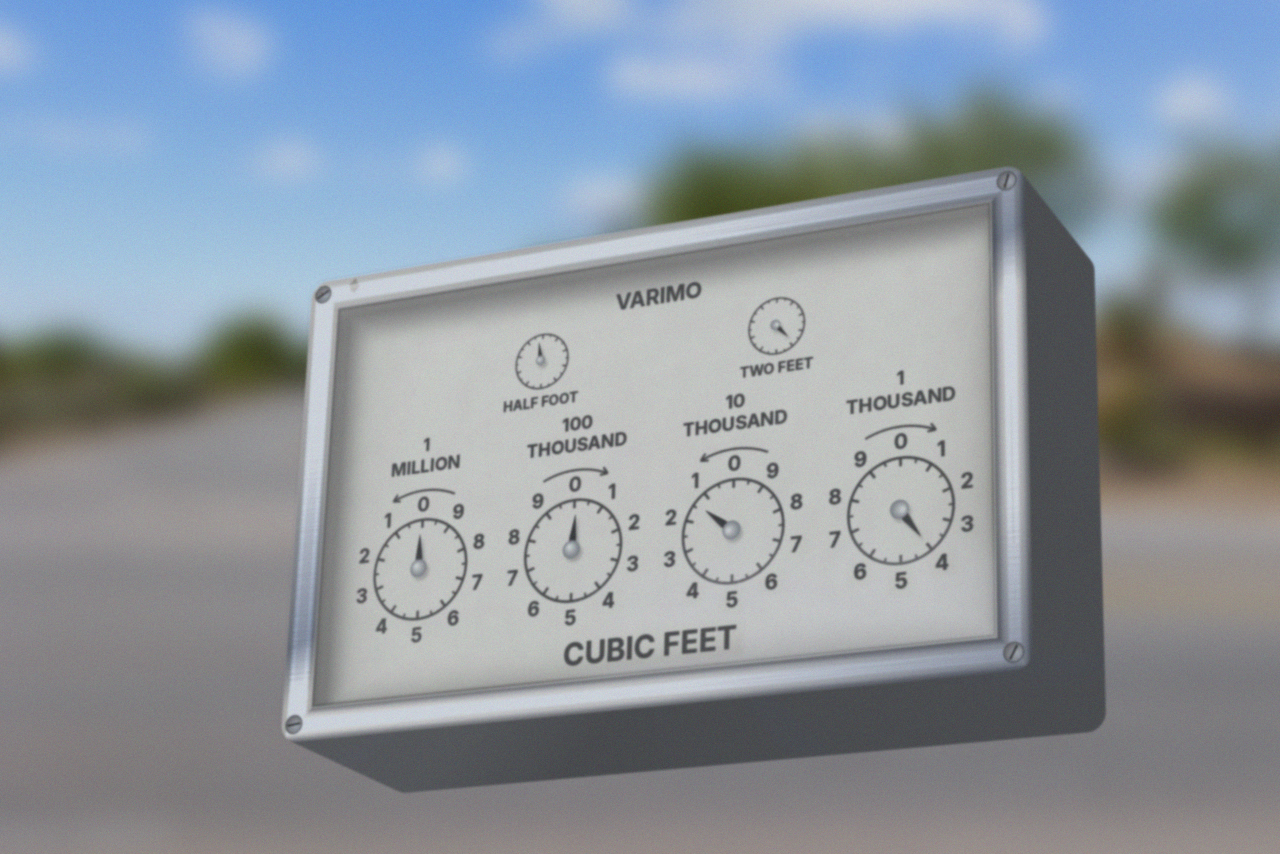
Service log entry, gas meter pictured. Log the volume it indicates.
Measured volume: 1400 ft³
